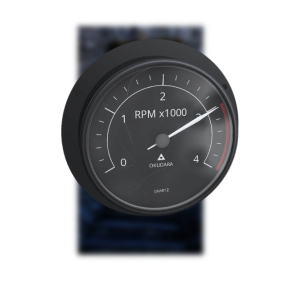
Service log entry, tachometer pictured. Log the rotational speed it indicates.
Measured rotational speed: 3000 rpm
